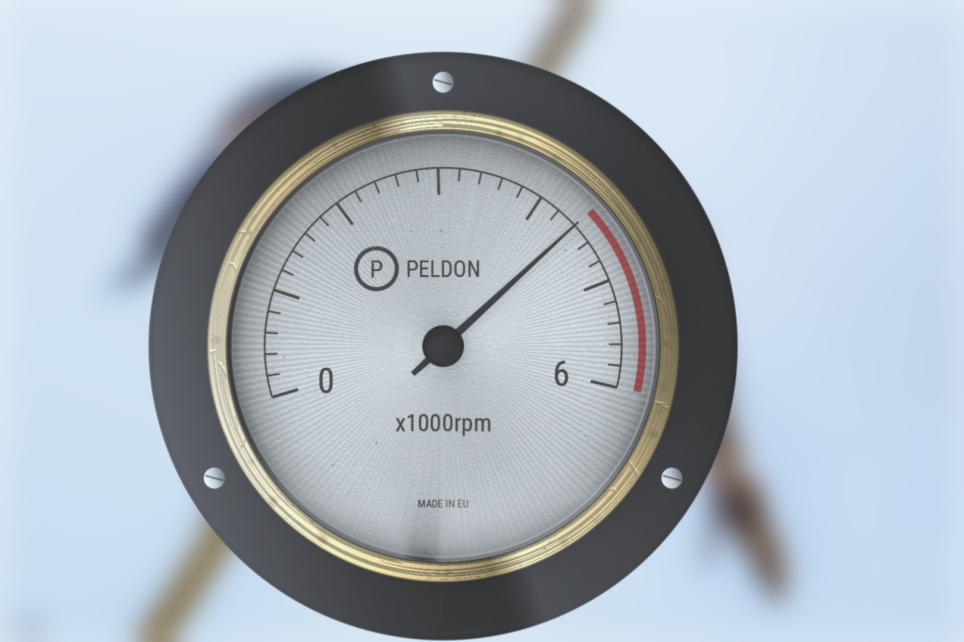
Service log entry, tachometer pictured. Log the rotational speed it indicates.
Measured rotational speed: 4400 rpm
